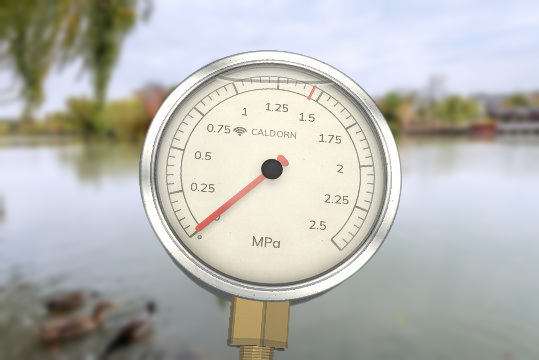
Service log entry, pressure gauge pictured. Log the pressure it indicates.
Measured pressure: 0 MPa
